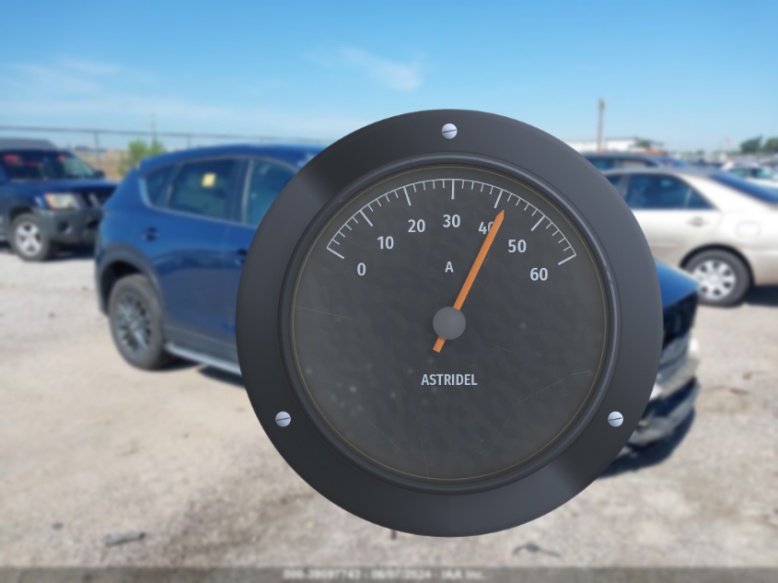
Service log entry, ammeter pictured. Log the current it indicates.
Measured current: 42 A
